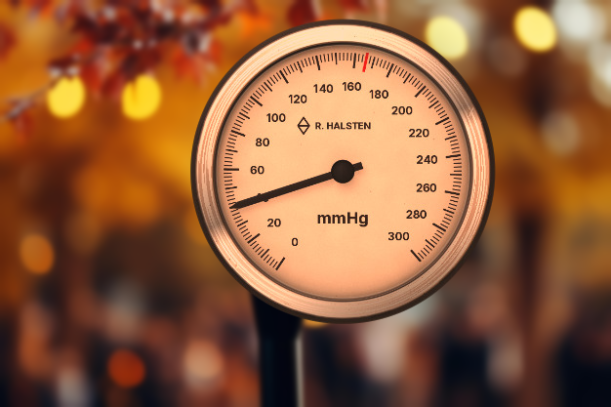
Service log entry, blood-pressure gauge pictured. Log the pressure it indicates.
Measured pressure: 40 mmHg
